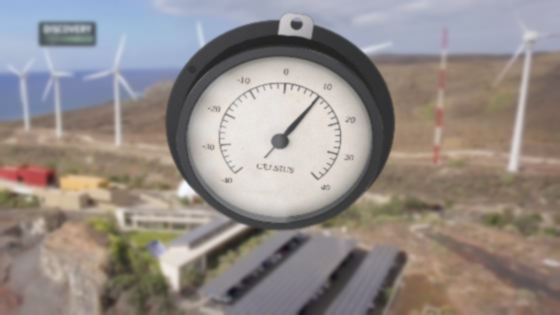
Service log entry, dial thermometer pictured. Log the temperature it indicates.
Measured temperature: 10 °C
